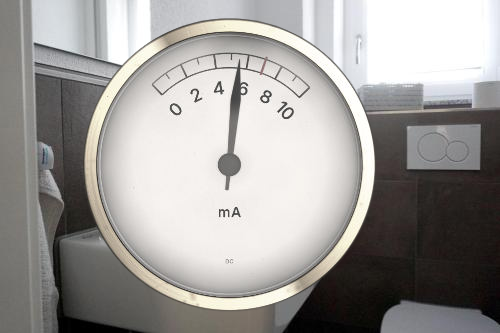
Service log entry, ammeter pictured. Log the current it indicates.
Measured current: 5.5 mA
